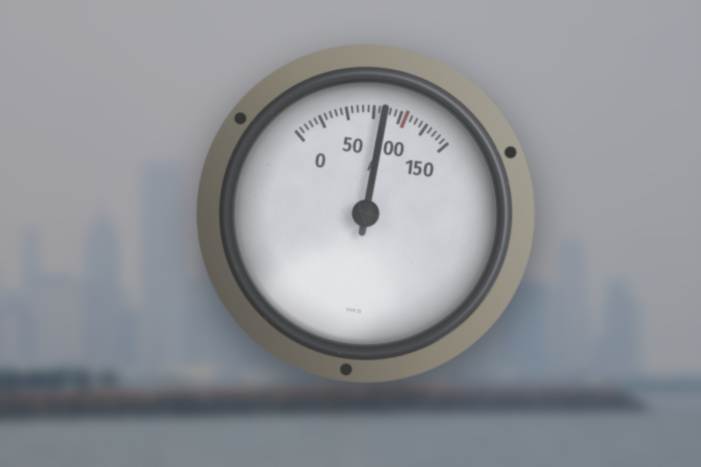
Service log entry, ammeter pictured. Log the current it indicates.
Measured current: 85 A
